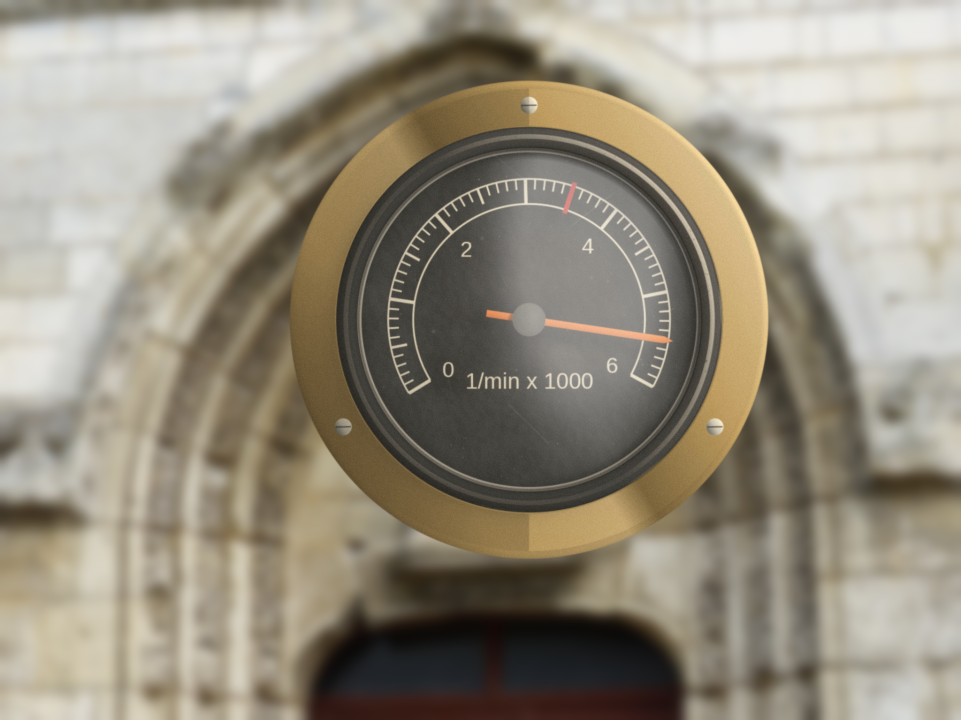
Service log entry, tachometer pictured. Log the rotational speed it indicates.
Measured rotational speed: 5500 rpm
